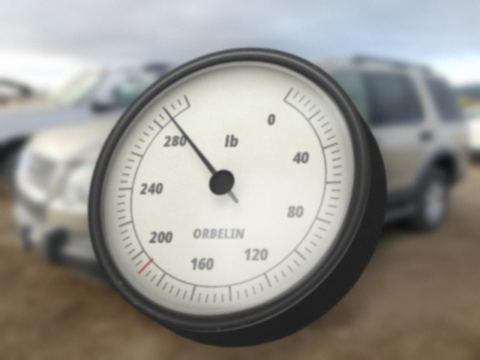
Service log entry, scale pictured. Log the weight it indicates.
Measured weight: 288 lb
